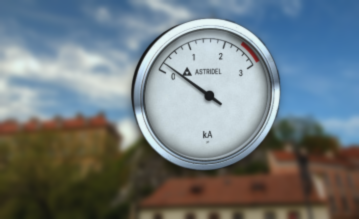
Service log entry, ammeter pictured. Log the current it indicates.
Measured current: 0.2 kA
